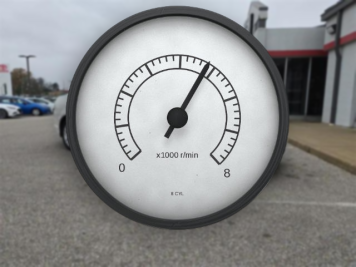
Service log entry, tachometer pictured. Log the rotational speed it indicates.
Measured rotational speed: 4800 rpm
